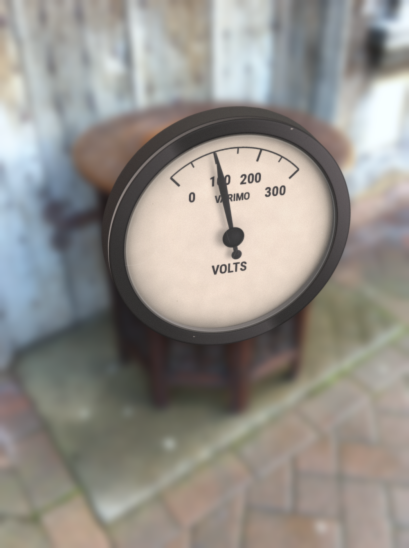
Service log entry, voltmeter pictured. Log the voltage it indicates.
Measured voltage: 100 V
